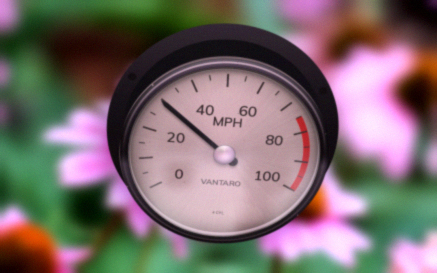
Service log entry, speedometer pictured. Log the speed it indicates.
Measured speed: 30 mph
